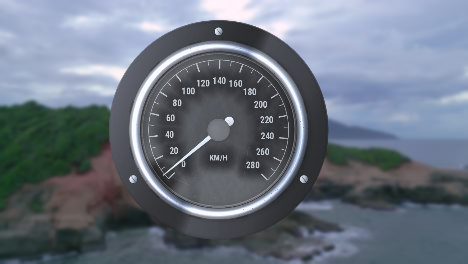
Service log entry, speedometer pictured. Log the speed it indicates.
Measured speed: 5 km/h
